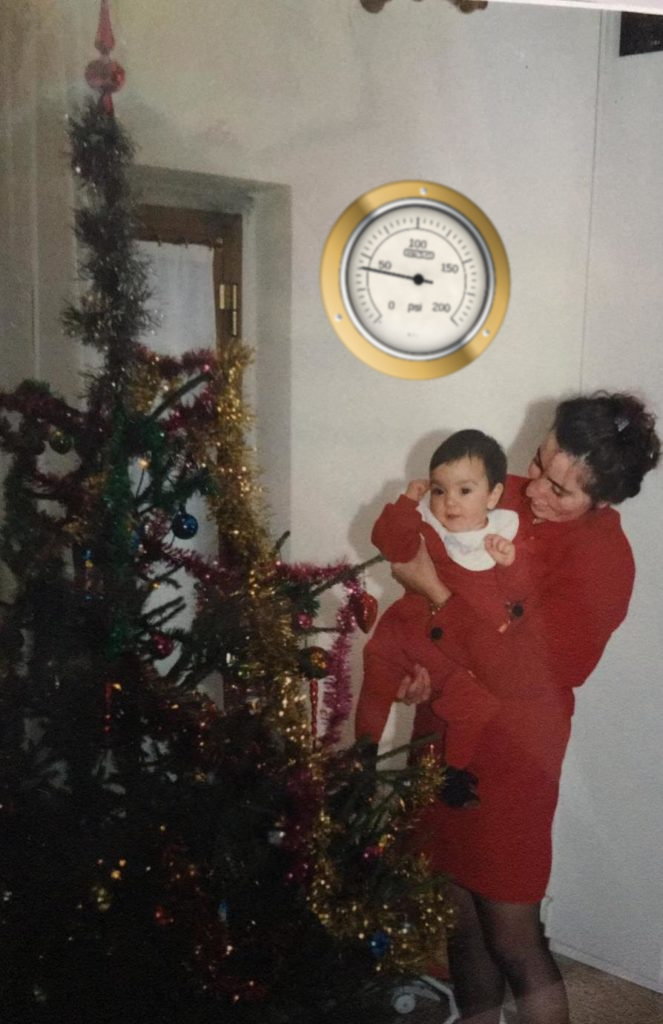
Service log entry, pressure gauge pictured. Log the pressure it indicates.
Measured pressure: 40 psi
